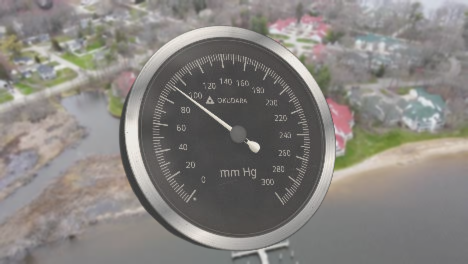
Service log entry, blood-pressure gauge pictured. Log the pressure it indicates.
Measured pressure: 90 mmHg
